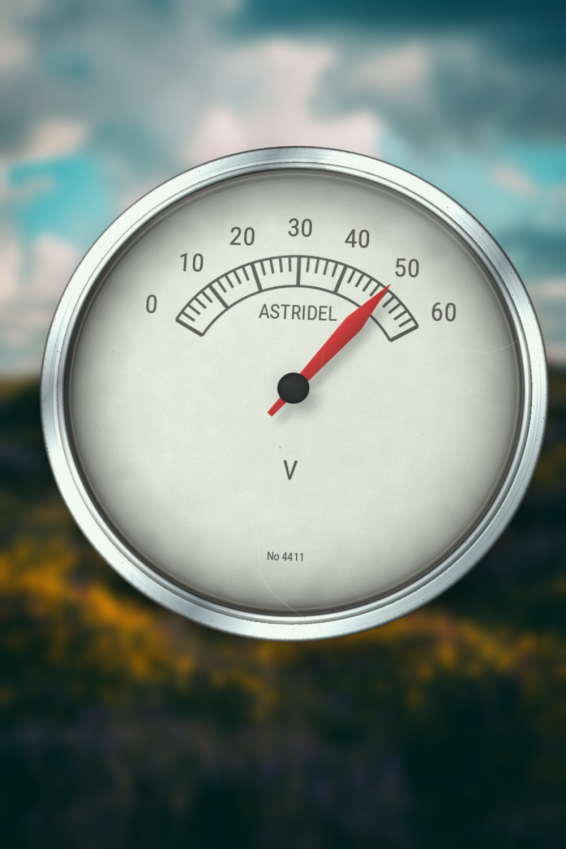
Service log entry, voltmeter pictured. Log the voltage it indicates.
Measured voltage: 50 V
